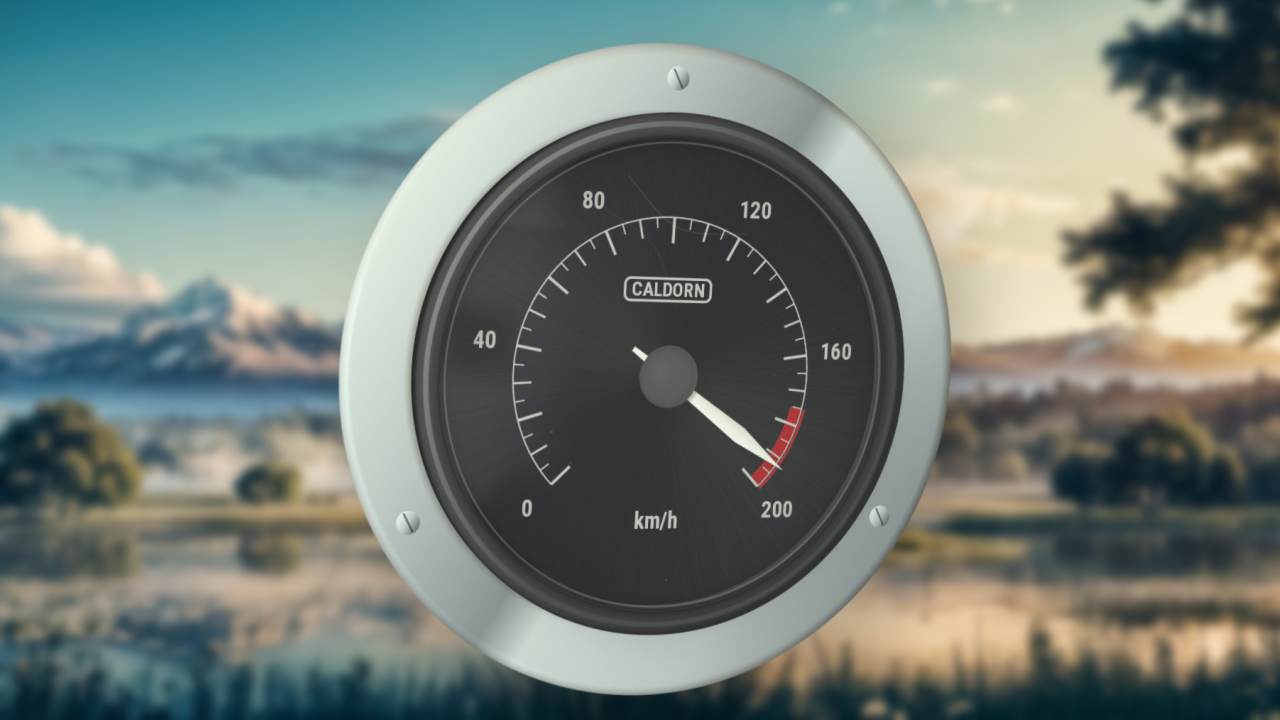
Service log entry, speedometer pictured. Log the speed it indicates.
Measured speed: 192.5 km/h
